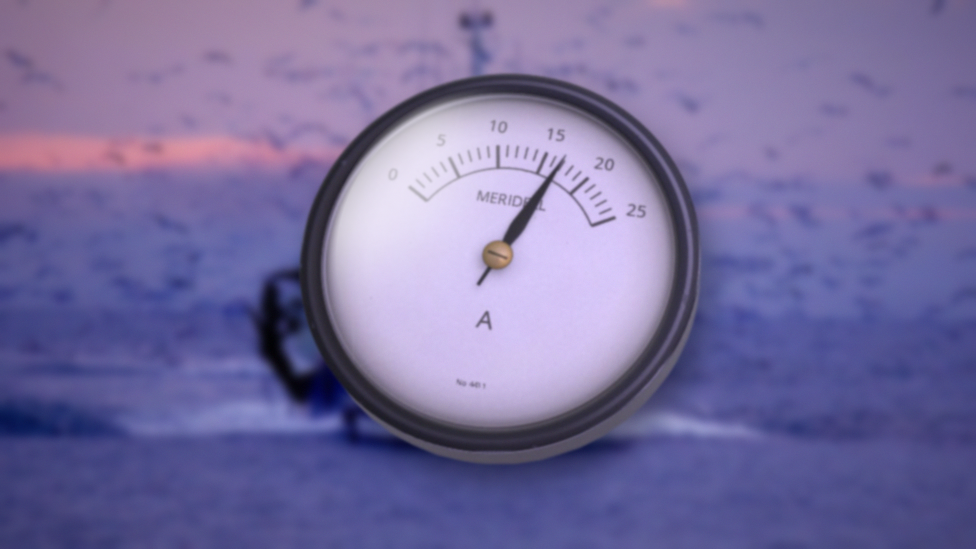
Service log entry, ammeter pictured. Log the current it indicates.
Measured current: 17 A
